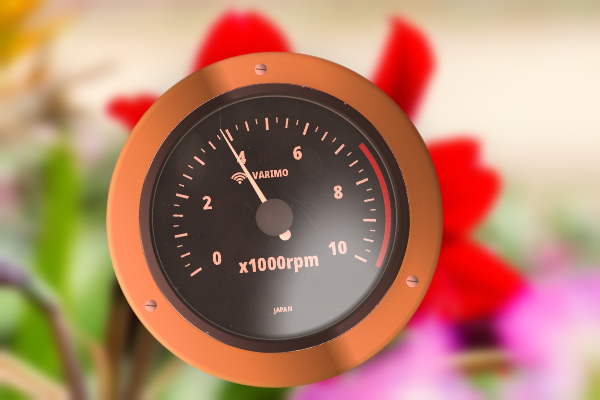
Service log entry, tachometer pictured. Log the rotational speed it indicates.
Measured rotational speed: 3875 rpm
